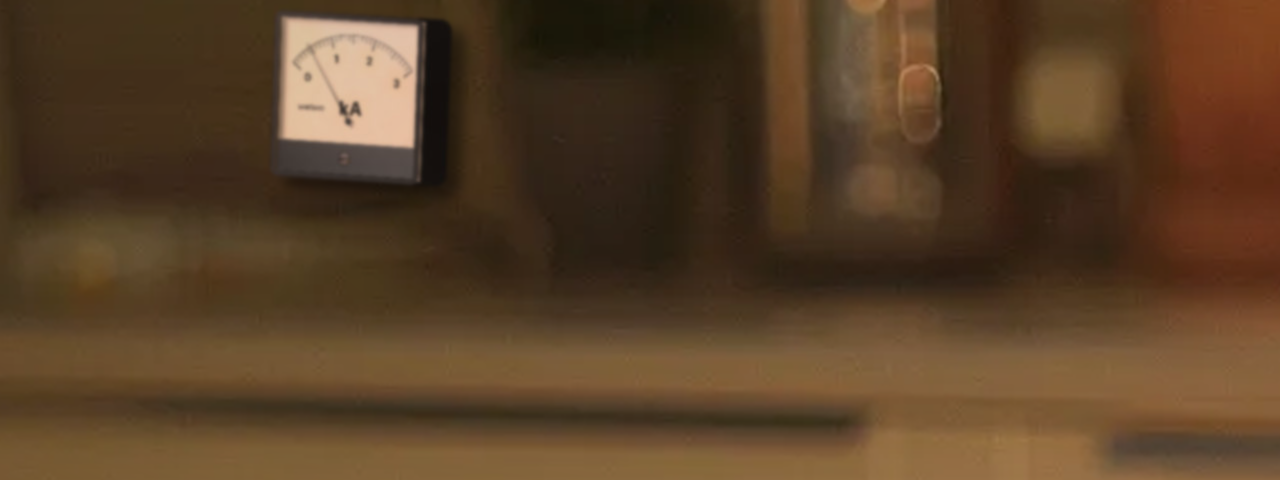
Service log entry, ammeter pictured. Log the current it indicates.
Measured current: 0.5 kA
